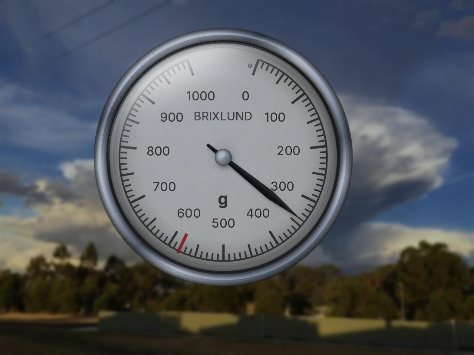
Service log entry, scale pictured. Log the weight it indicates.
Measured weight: 340 g
